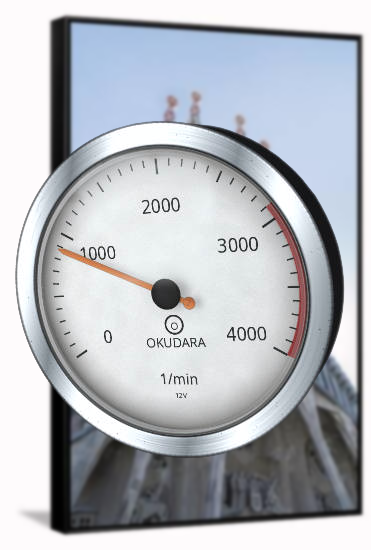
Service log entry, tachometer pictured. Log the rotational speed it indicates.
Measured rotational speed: 900 rpm
